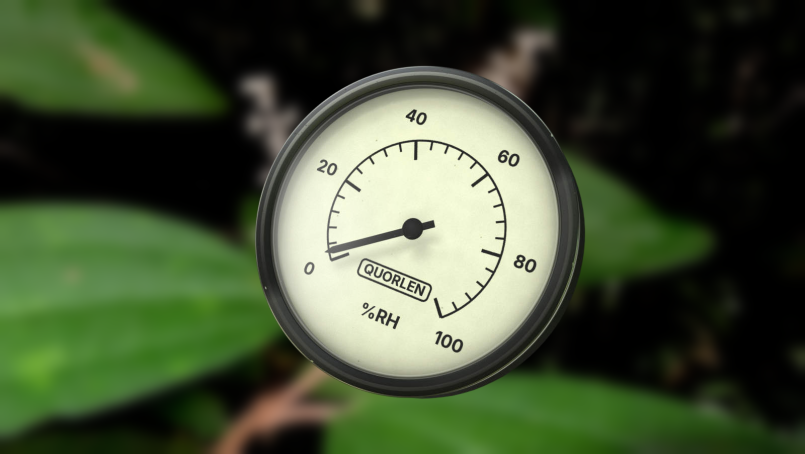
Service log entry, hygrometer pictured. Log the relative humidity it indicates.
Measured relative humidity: 2 %
